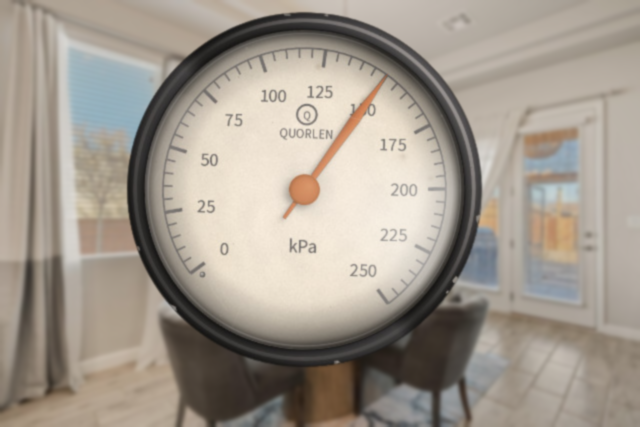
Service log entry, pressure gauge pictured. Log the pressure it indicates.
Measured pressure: 150 kPa
